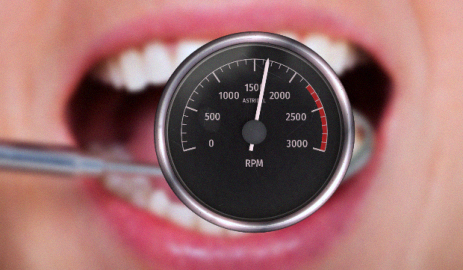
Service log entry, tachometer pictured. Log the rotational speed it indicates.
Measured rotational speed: 1650 rpm
